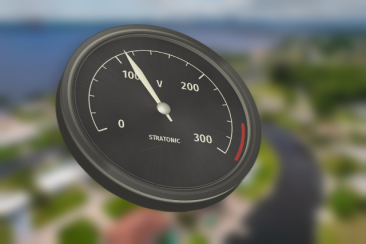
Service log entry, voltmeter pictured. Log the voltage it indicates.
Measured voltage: 110 V
